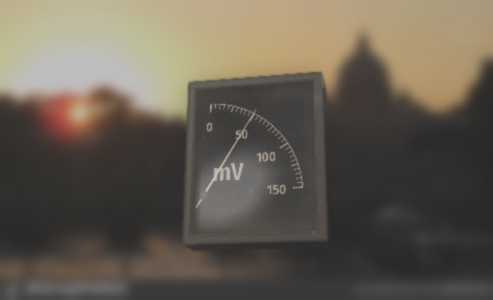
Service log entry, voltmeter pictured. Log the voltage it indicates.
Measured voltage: 50 mV
